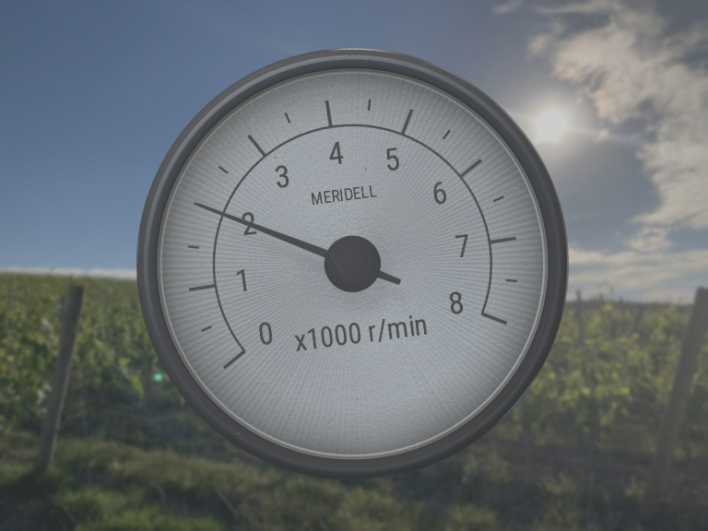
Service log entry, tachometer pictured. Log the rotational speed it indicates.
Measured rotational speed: 2000 rpm
